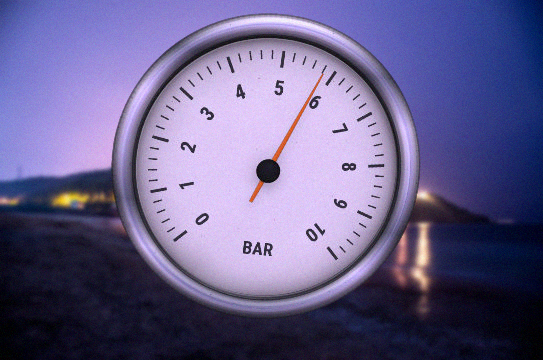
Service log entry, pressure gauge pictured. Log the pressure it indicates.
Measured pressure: 5.8 bar
